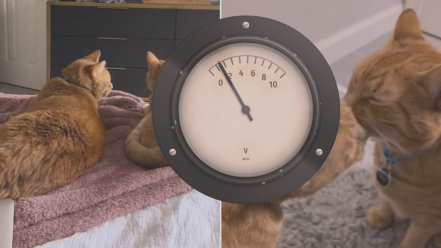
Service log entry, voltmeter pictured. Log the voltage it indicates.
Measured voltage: 1.5 V
